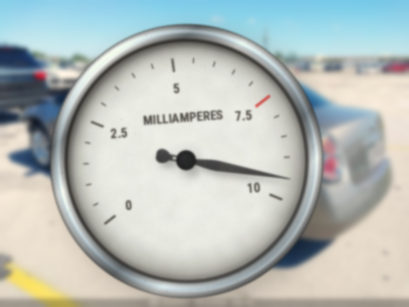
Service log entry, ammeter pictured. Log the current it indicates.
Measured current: 9.5 mA
